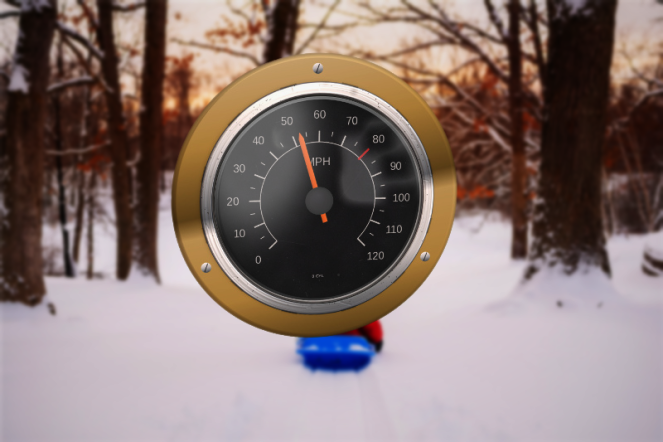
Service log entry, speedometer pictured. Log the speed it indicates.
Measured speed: 52.5 mph
